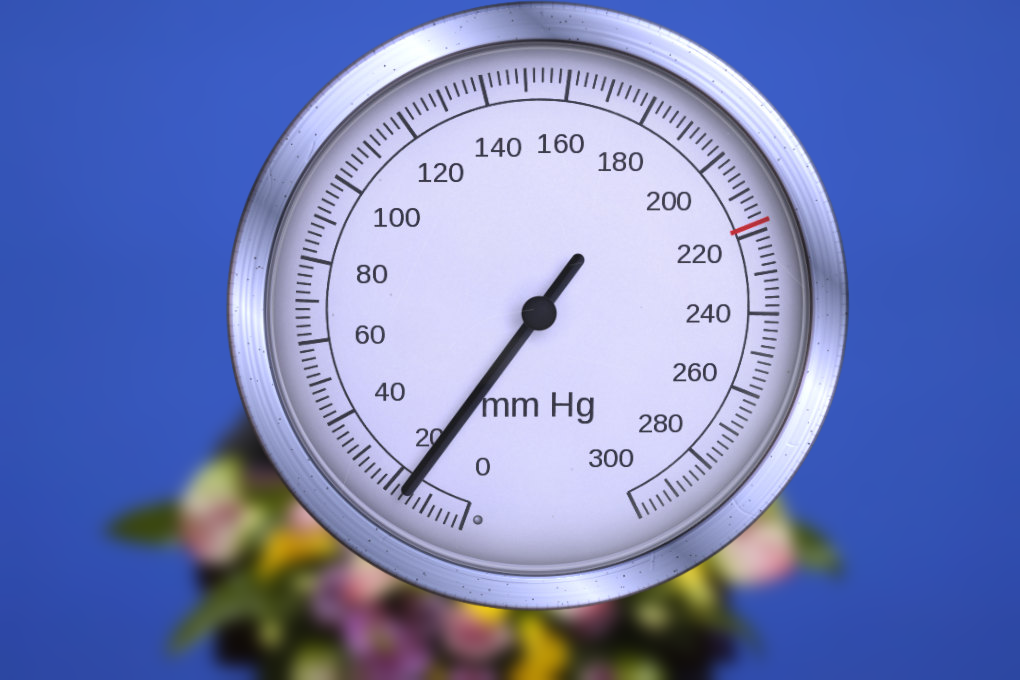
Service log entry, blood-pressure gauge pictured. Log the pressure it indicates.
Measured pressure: 16 mmHg
